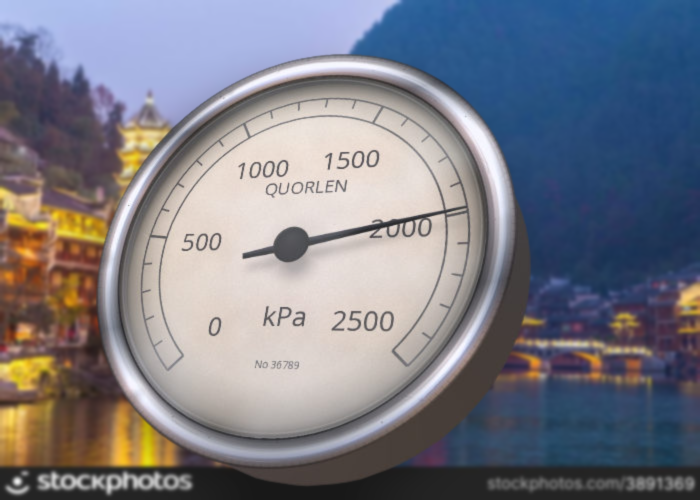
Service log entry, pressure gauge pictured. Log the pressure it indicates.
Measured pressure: 2000 kPa
